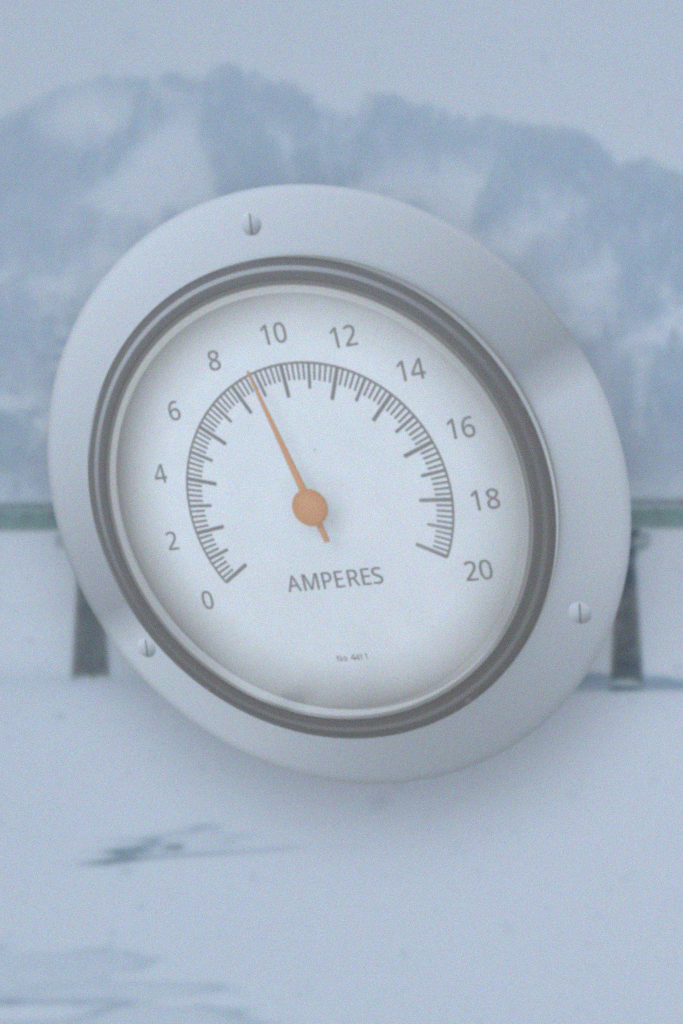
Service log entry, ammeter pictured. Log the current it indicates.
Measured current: 9 A
